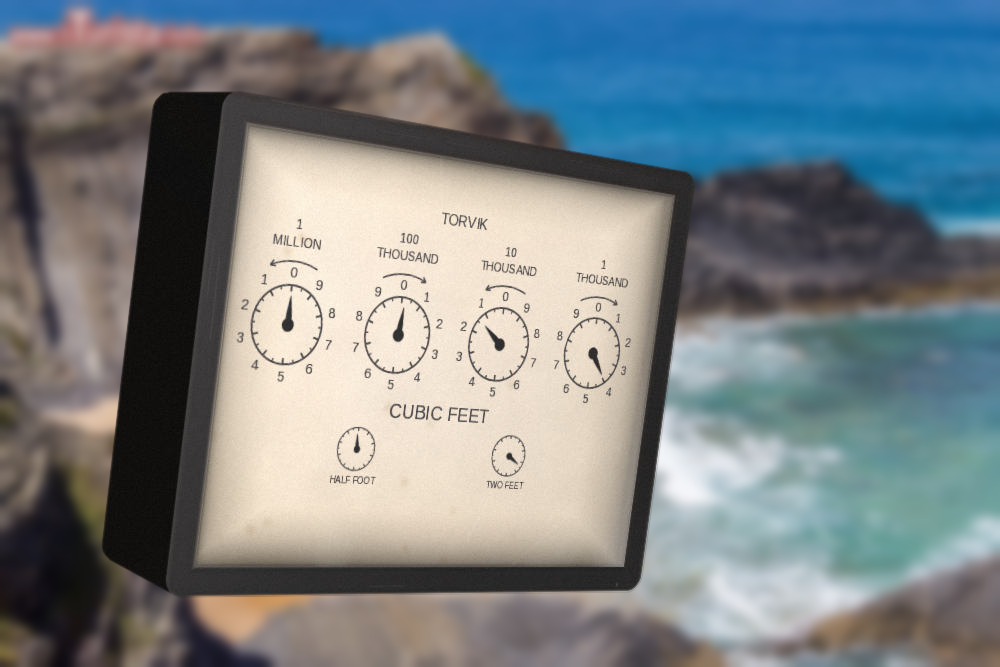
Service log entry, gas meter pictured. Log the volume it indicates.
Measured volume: 1400 ft³
